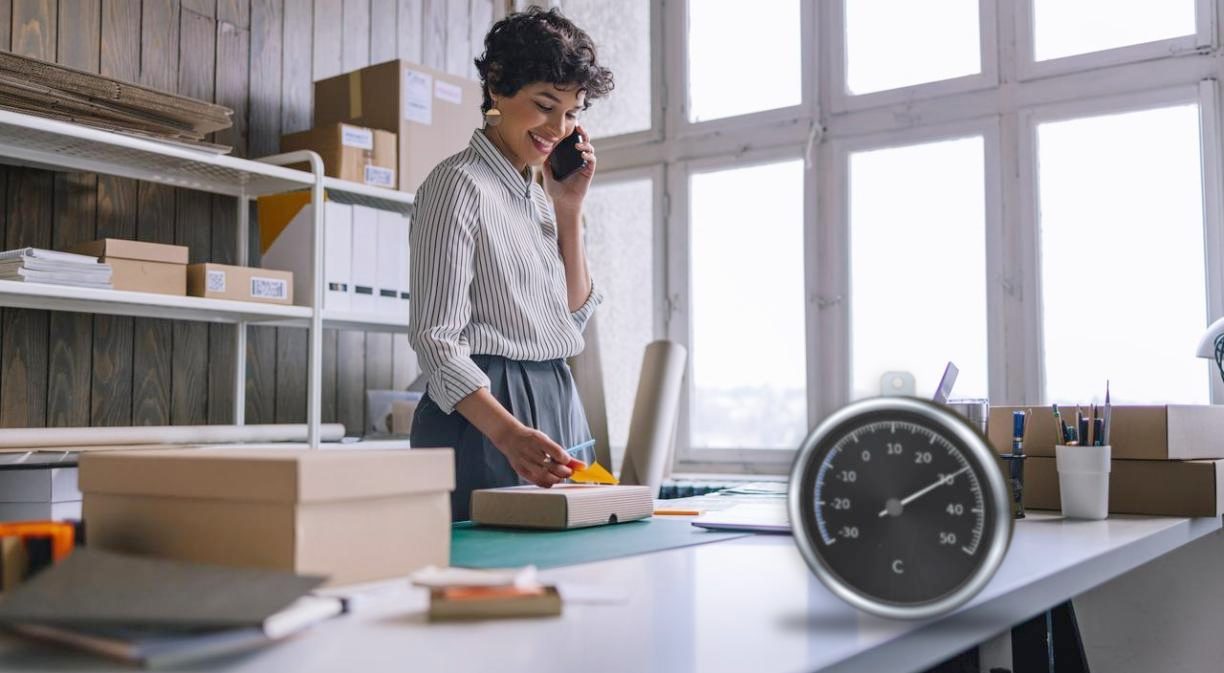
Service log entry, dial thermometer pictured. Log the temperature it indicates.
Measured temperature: 30 °C
